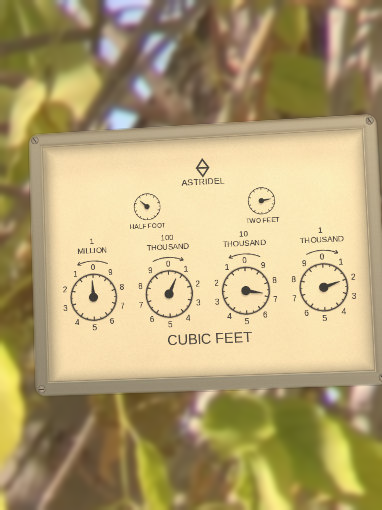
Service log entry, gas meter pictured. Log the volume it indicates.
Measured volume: 7200 ft³
